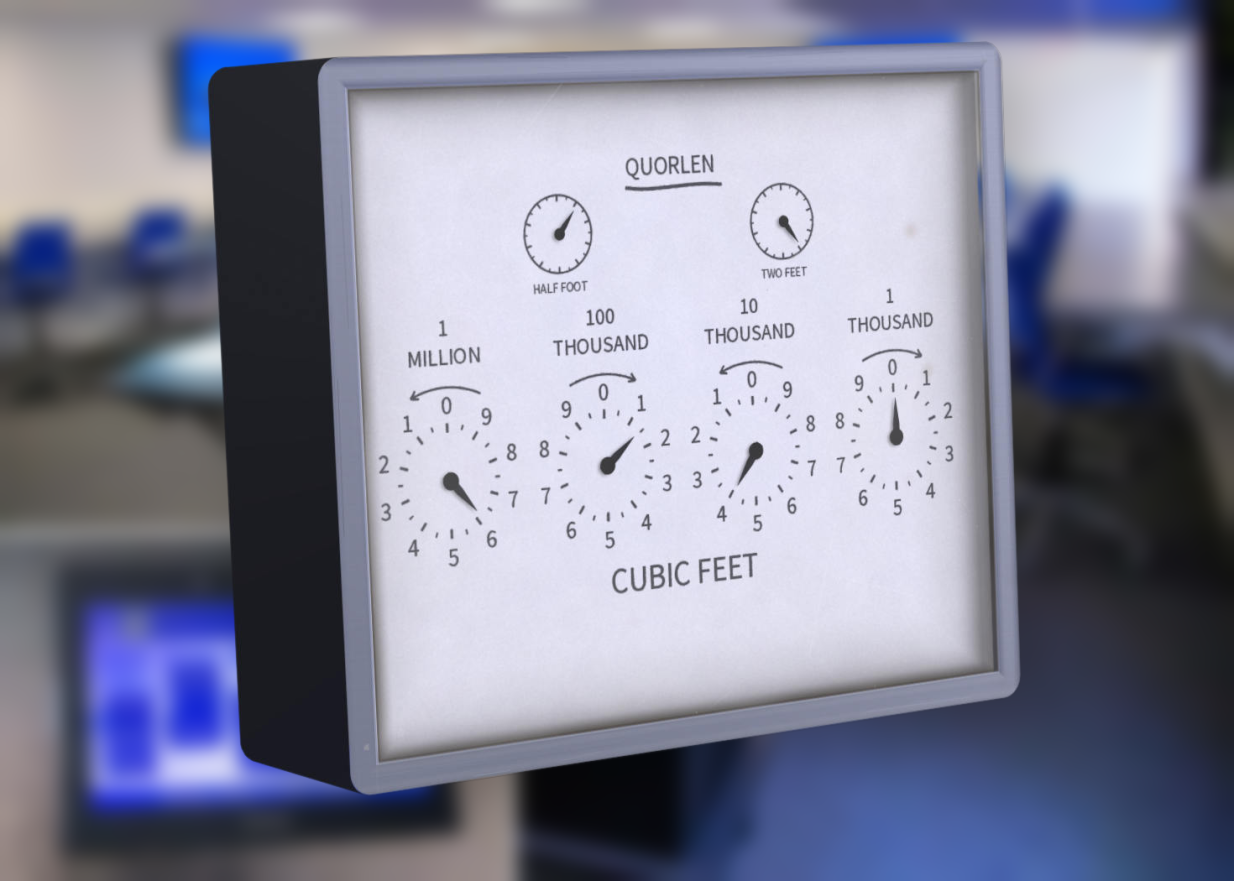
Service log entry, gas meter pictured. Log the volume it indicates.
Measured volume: 614000 ft³
